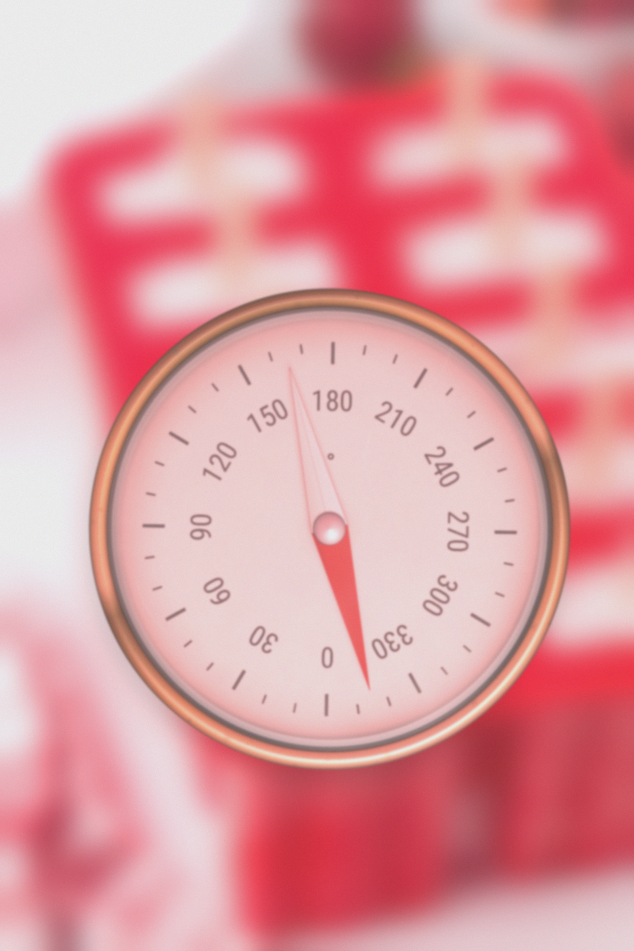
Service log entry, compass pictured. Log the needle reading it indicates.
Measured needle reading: 345 °
